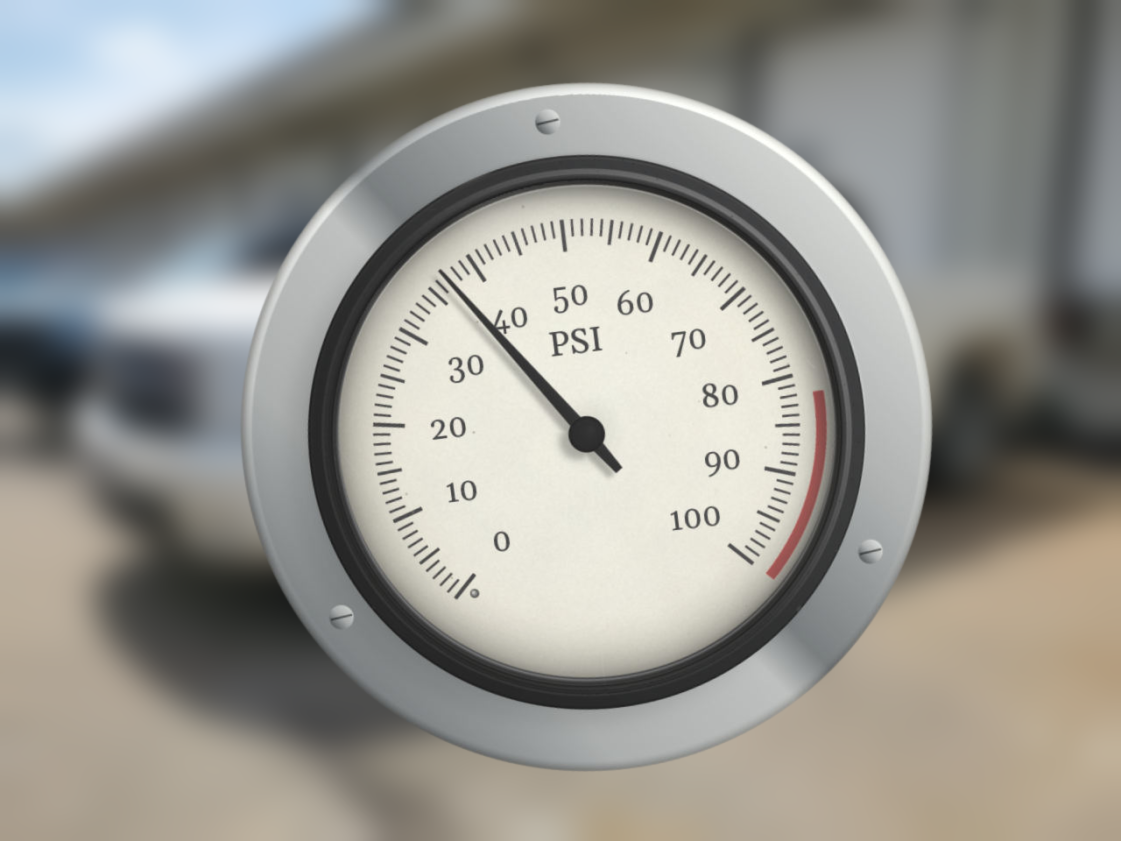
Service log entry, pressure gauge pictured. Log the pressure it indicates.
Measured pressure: 37 psi
